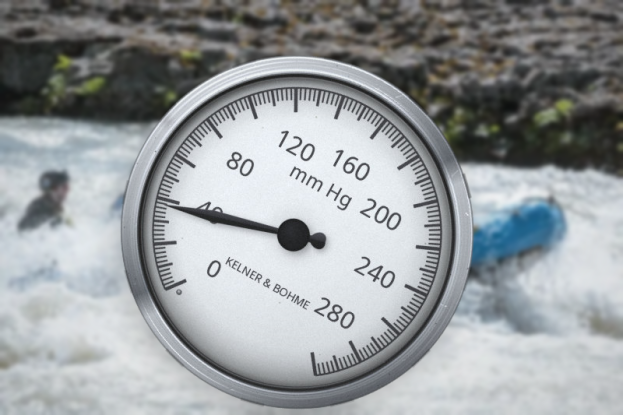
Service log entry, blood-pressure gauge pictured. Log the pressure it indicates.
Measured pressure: 38 mmHg
